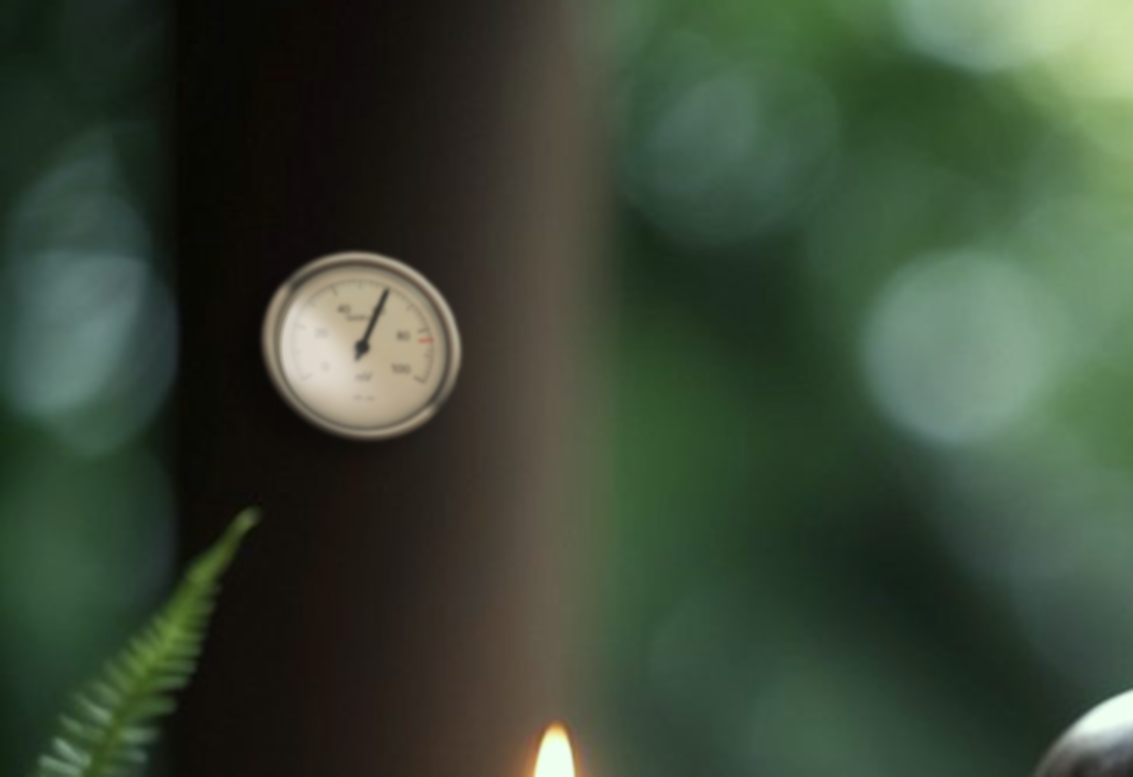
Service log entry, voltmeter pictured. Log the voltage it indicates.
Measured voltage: 60 mV
